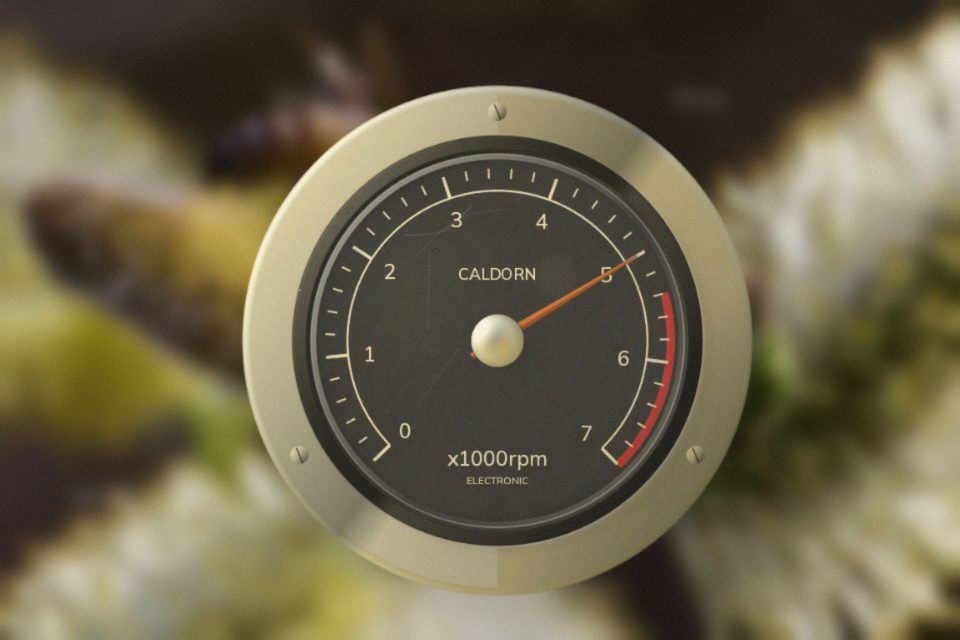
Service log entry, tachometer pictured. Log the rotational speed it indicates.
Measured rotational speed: 5000 rpm
